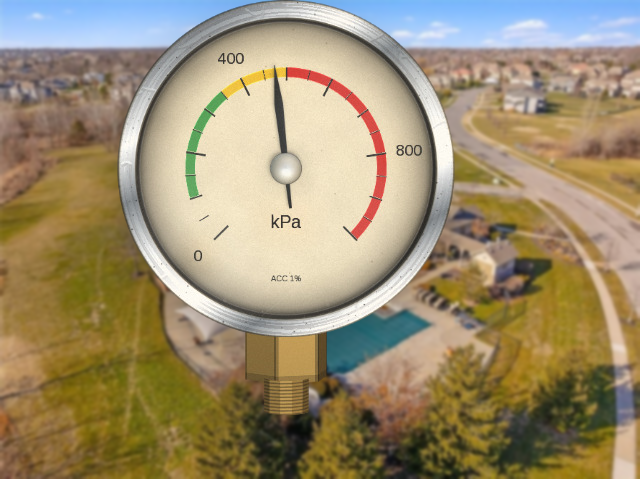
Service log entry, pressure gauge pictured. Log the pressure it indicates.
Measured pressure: 475 kPa
